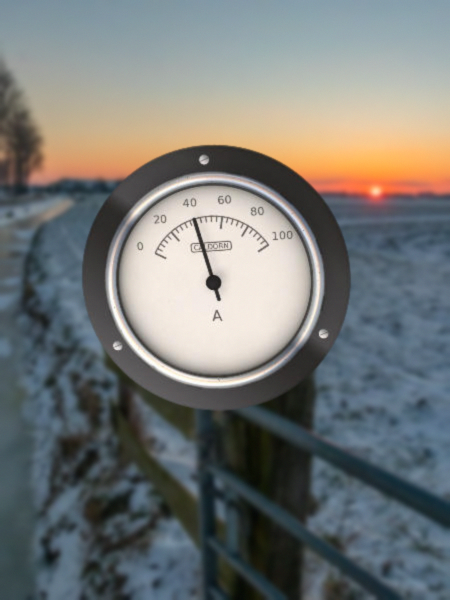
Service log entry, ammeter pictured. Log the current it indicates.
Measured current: 40 A
